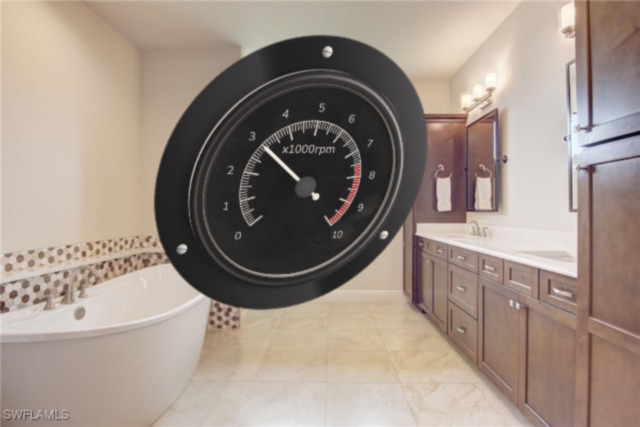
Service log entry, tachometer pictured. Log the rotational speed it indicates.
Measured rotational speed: 3000 rpm
